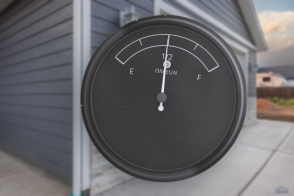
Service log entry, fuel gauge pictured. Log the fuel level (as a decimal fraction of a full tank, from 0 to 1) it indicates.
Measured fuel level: 0.5
